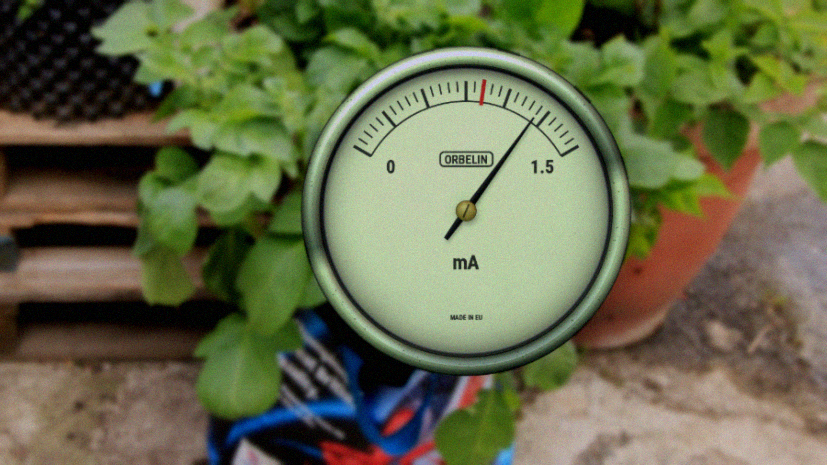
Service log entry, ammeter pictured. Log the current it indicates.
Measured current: 1.2 mA
